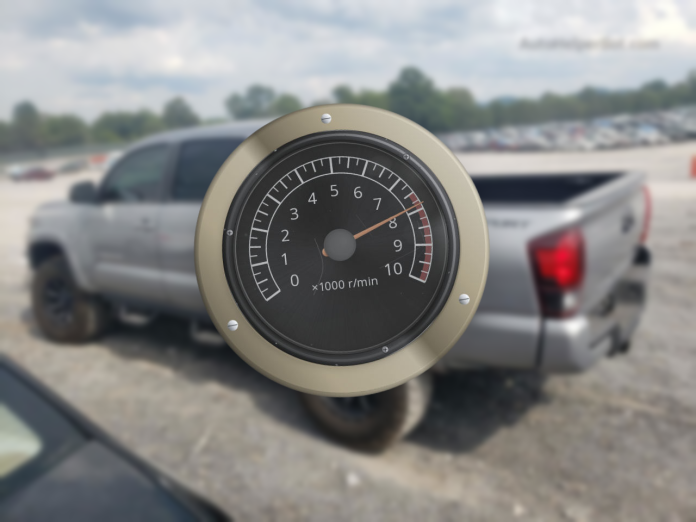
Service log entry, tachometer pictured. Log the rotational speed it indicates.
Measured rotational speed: 7875 rpm
